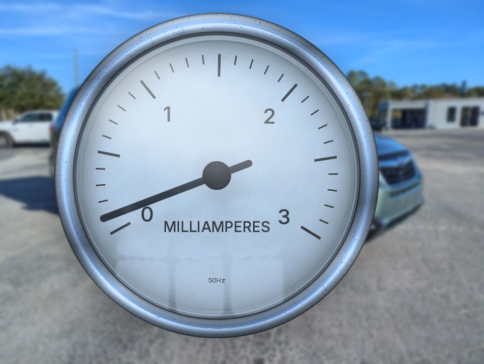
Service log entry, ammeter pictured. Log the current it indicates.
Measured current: 0.1 mA
